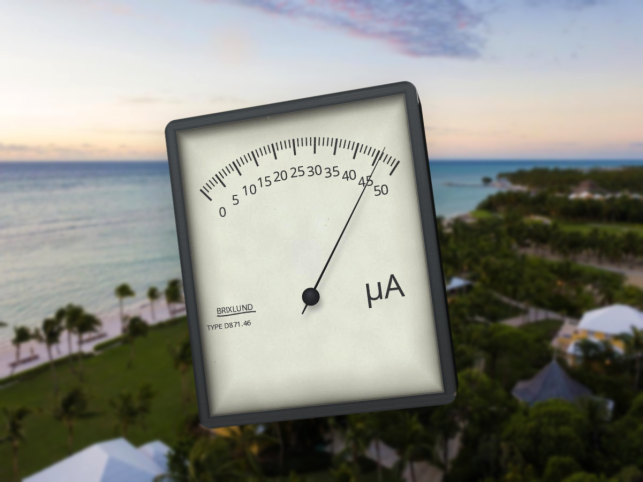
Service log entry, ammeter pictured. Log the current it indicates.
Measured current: 46 µA
